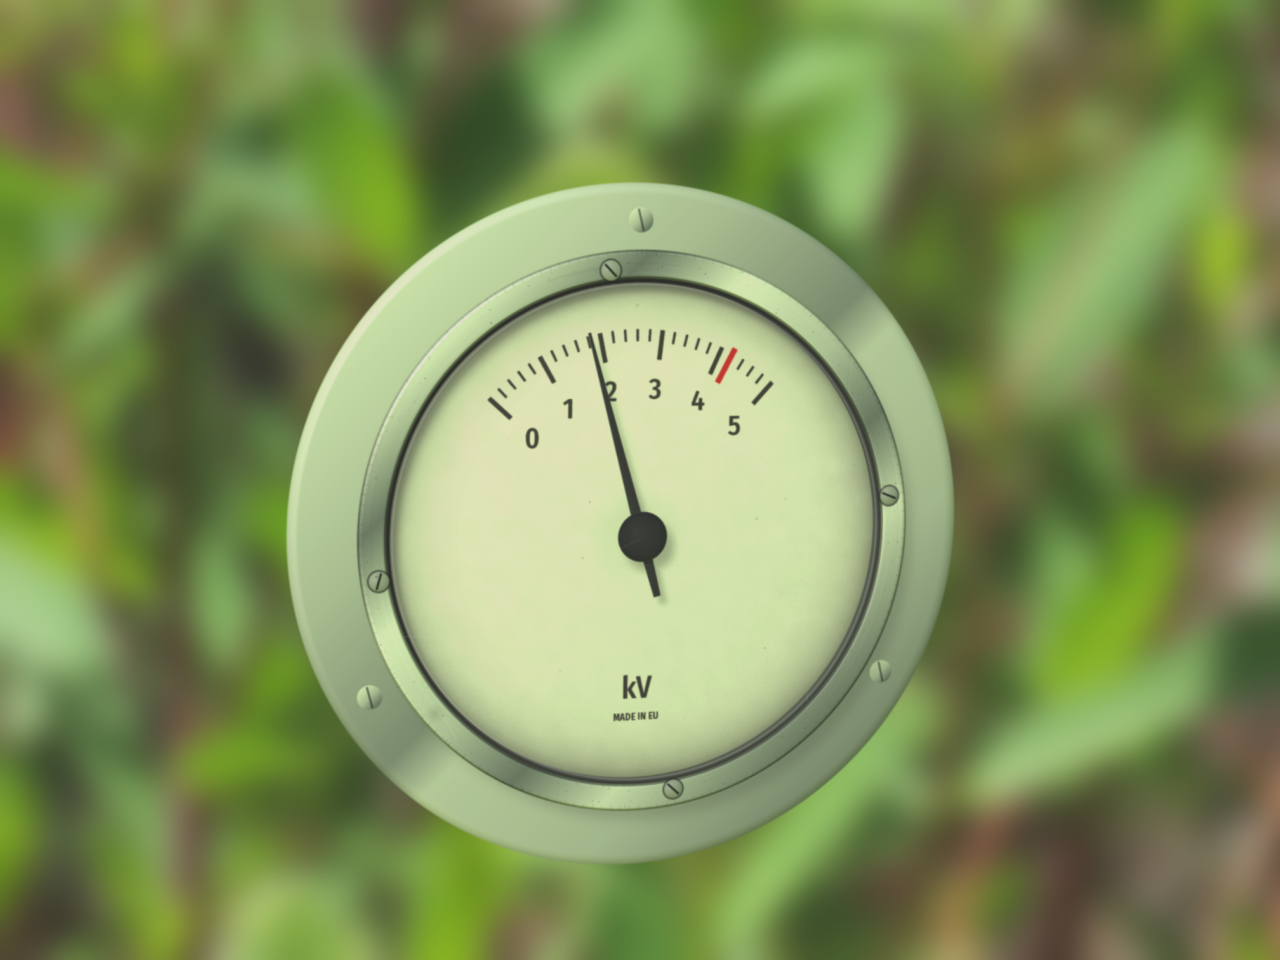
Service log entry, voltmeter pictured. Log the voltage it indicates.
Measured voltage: 1.8 kV
